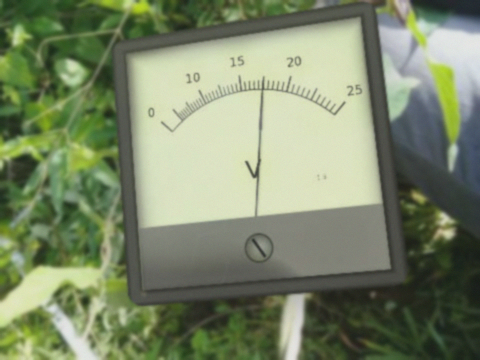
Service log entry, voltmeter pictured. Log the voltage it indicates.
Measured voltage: 17.5 V
